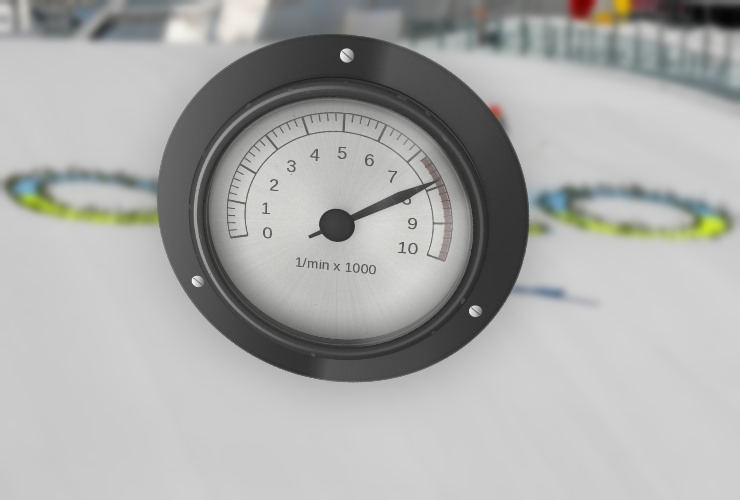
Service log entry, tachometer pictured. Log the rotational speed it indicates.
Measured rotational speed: 7800 rpm
